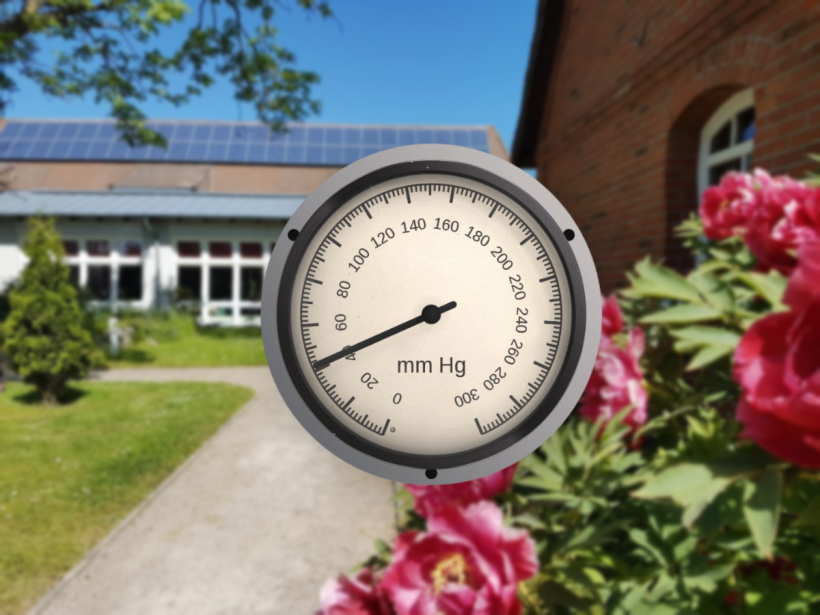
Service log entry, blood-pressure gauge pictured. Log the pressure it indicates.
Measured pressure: 42 mmHg
